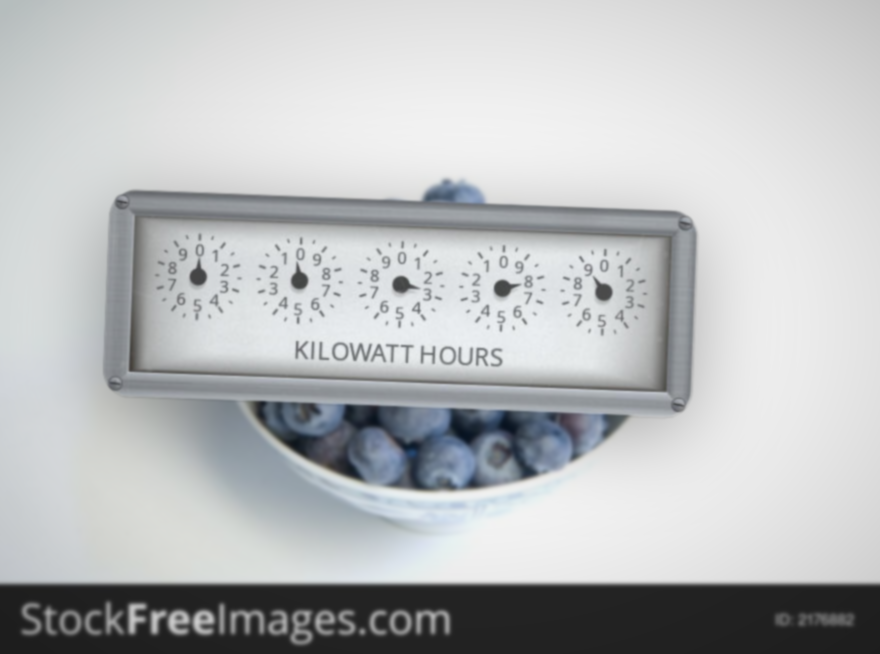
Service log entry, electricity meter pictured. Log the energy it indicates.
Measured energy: 279 kWh
